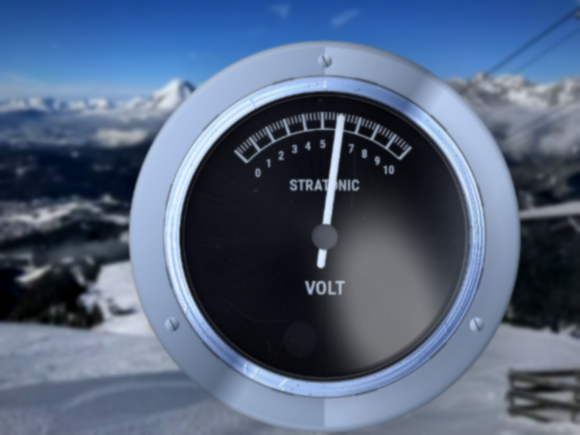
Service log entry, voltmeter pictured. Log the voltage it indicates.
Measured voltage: 6 V
